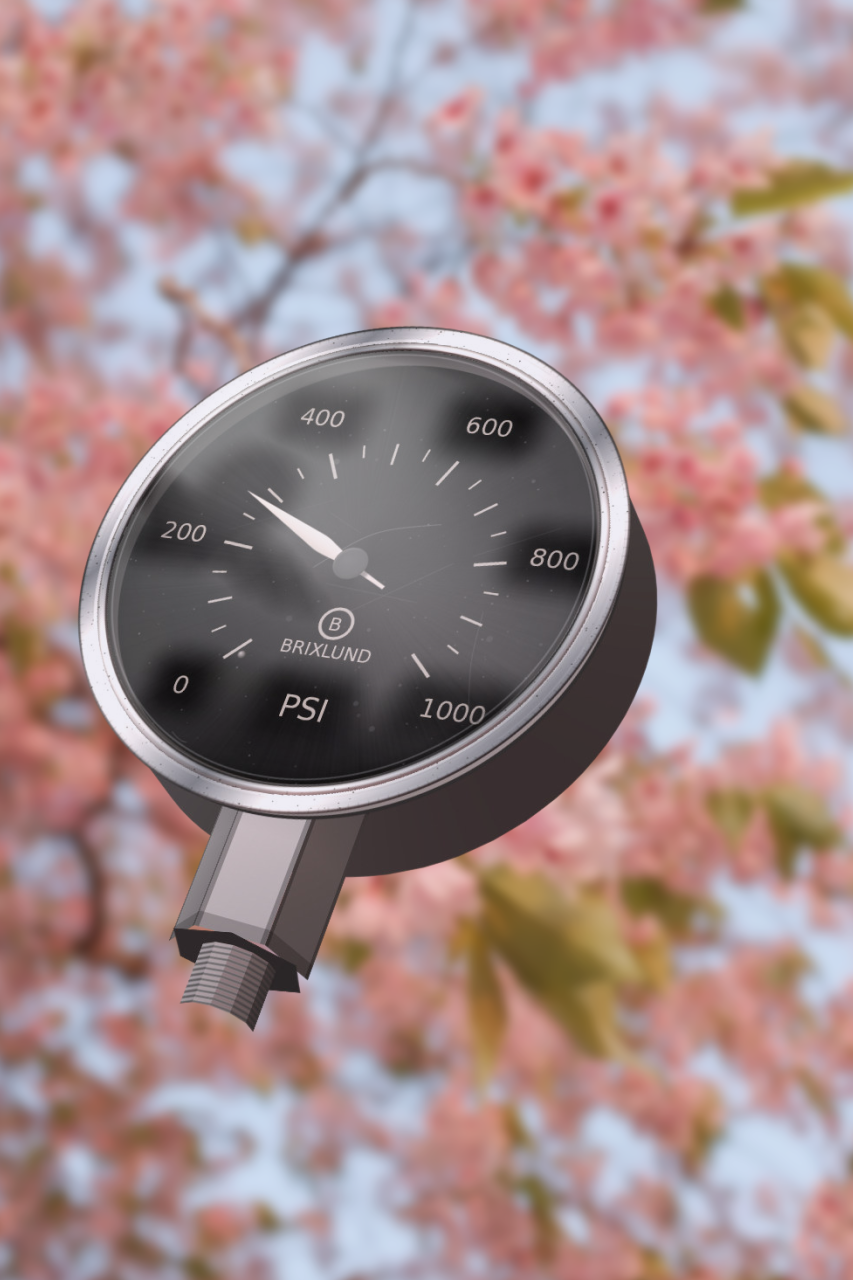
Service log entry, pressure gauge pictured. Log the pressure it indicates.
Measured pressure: 275 psi
